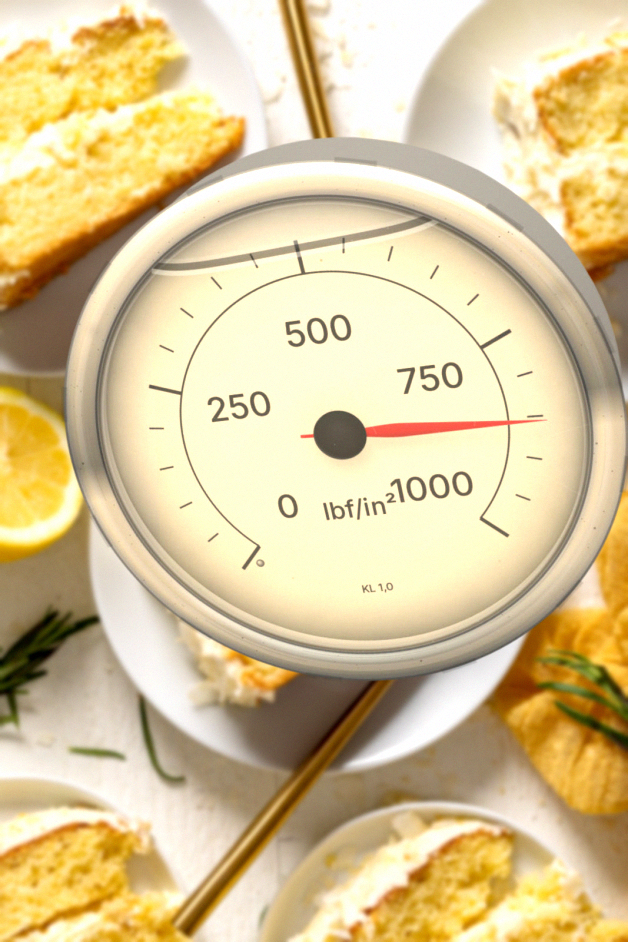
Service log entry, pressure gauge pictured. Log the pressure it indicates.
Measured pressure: 850 psi
